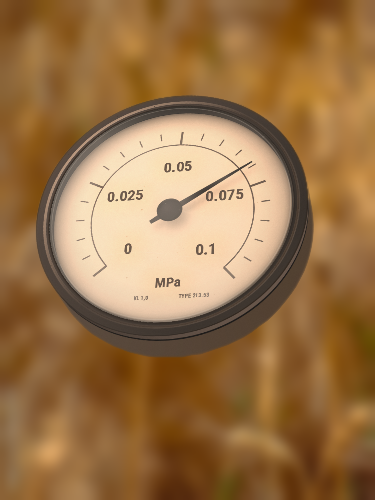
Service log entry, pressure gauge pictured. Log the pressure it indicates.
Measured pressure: 0.07 MPa
